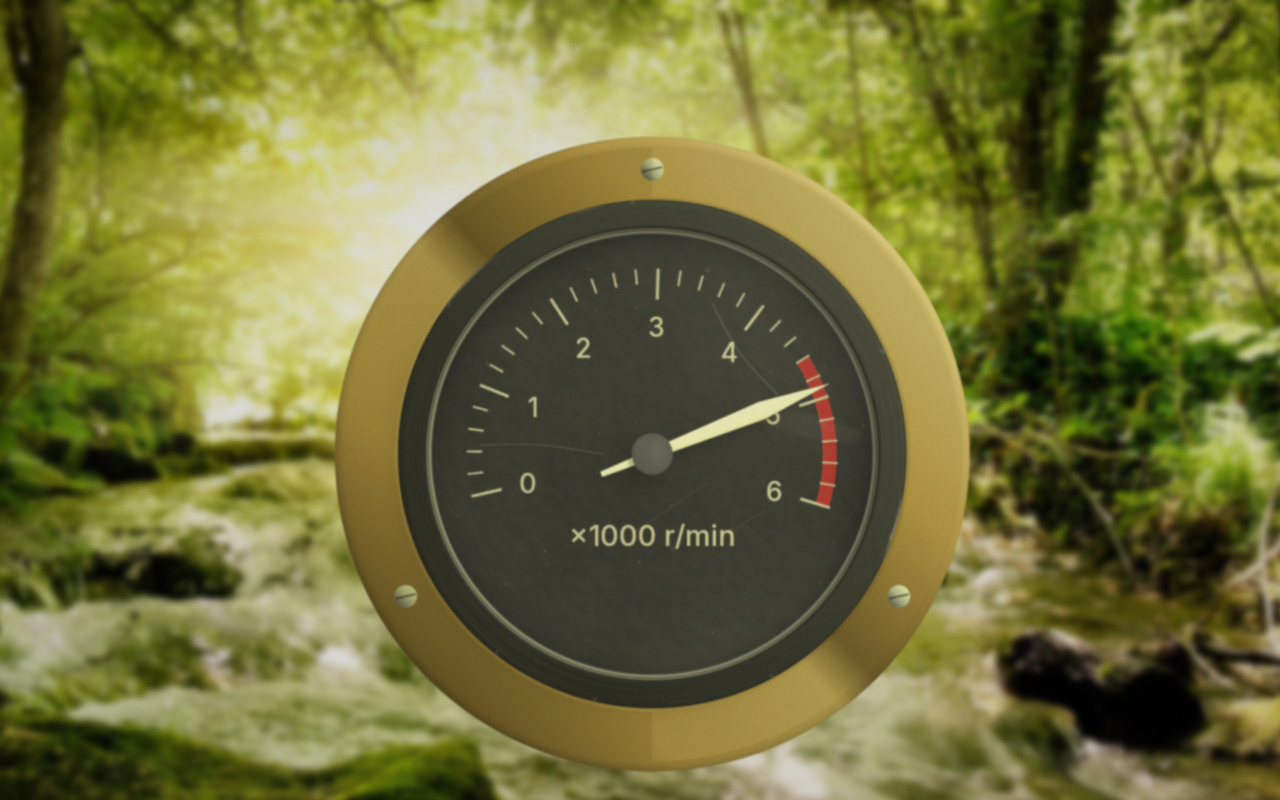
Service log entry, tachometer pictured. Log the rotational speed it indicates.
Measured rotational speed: 4900 rpm
